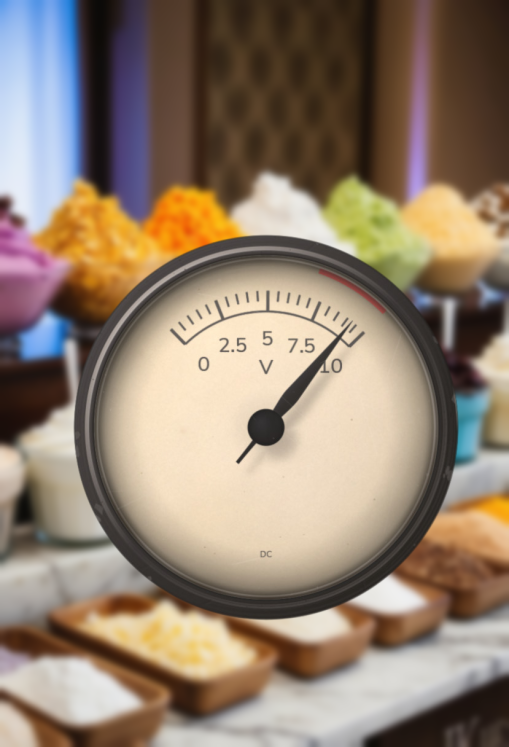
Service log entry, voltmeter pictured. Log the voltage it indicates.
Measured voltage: 9.25 V
